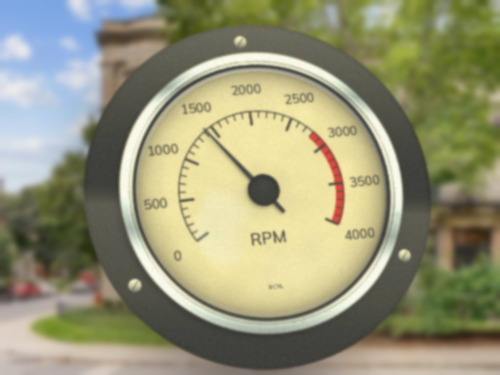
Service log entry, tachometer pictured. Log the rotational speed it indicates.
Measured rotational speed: 1400 rpm
